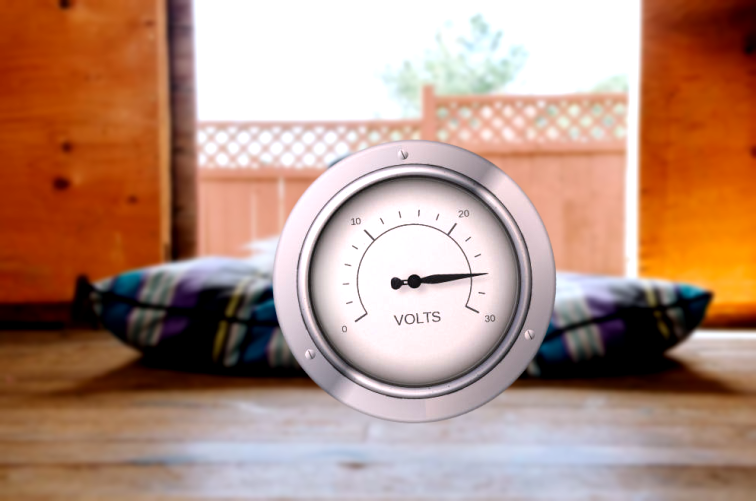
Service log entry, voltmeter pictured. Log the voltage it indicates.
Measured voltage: 26 V
